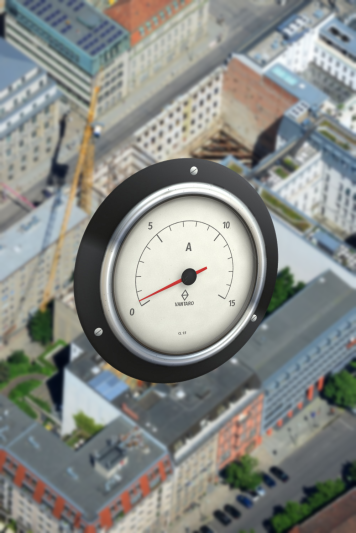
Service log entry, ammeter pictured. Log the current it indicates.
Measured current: 0.5 A
